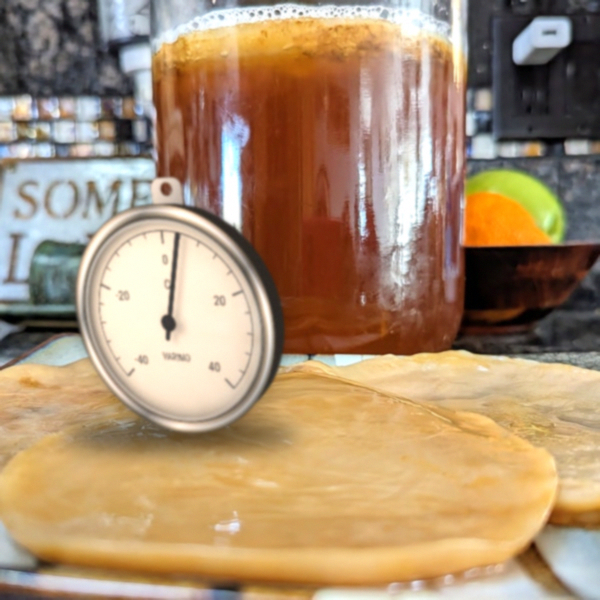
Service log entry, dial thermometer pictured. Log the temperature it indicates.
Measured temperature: 4 °C
